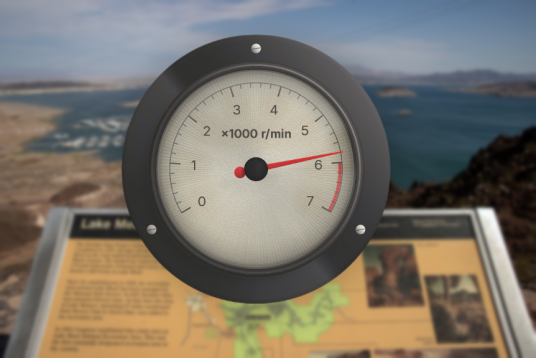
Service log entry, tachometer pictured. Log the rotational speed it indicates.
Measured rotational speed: 5800 rpm
